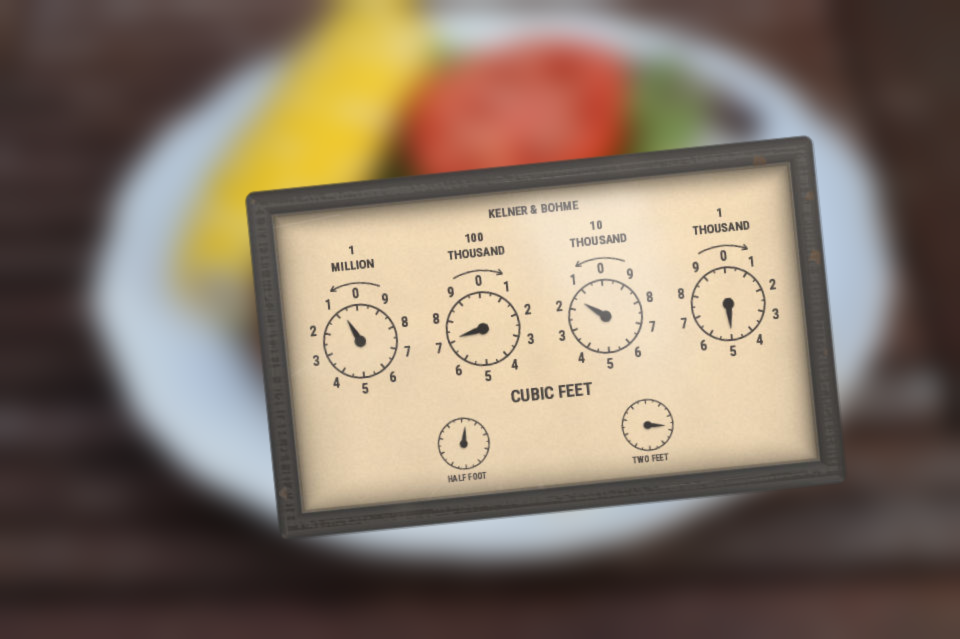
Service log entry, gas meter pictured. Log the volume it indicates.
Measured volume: 71500 ft³
